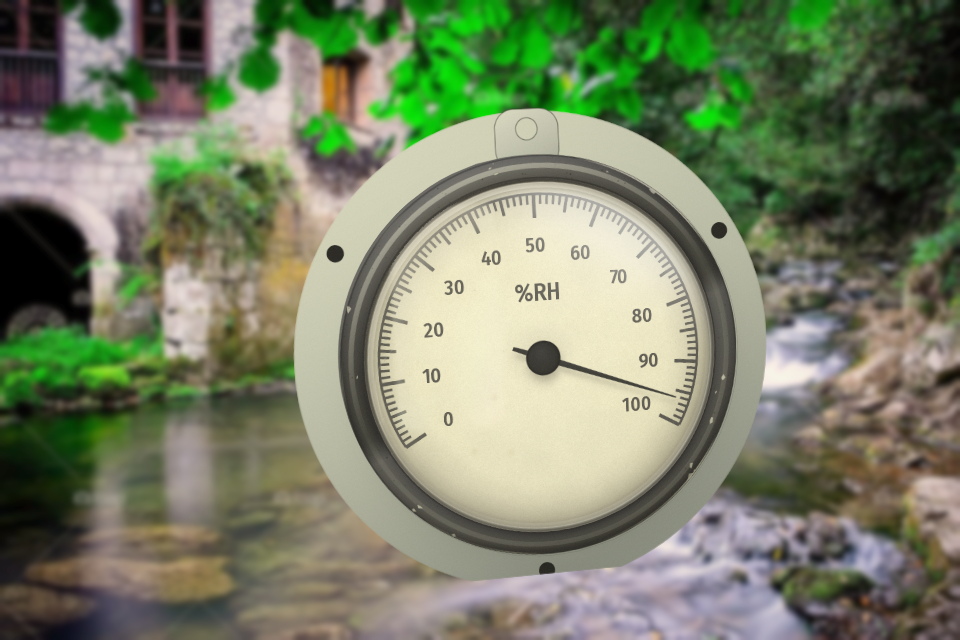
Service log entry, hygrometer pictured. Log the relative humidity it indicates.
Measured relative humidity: 96 %
